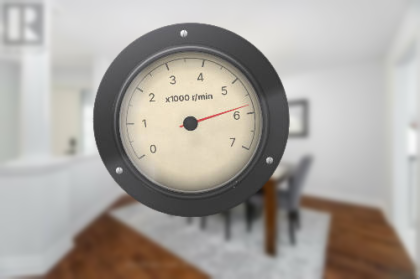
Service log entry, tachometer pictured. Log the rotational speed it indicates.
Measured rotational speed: 5750 rpm
